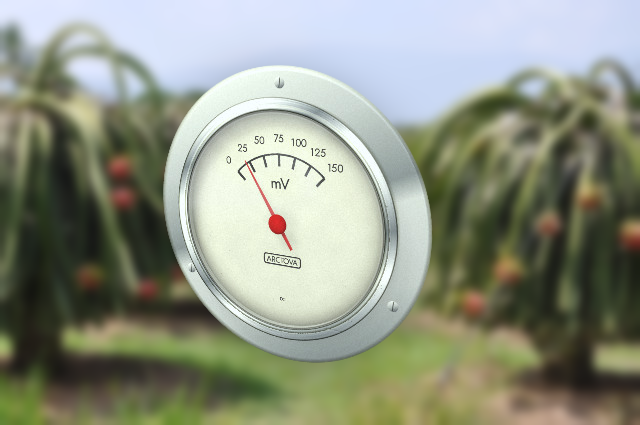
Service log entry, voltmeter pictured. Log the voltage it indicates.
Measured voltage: 25 mV
